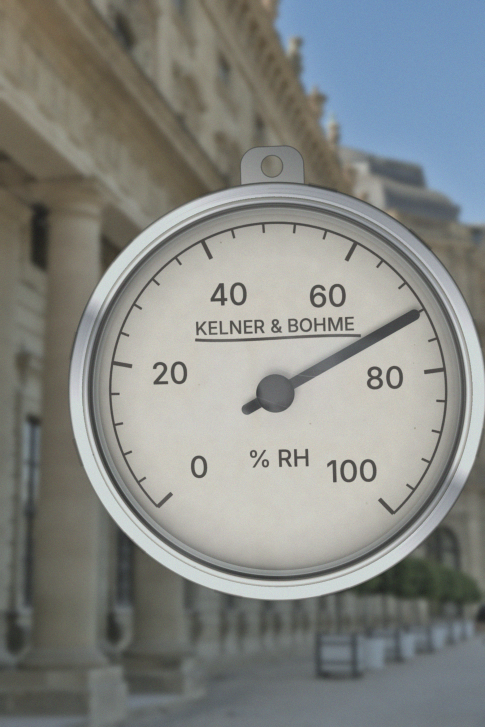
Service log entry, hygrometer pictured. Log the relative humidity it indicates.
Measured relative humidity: 72 %
